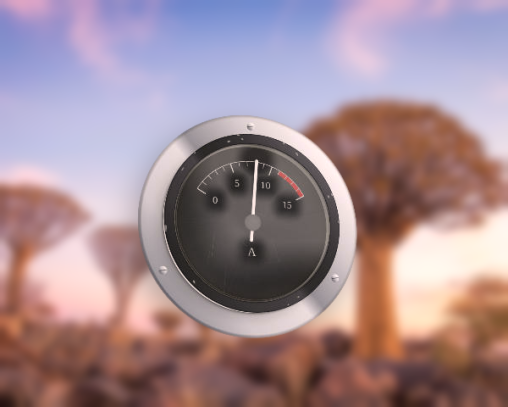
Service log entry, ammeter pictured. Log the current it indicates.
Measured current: 8 A
